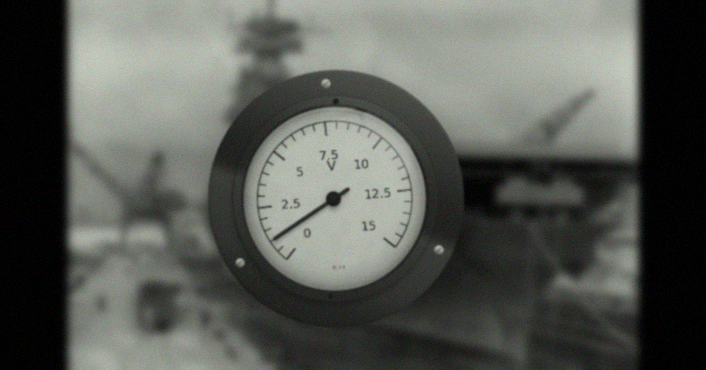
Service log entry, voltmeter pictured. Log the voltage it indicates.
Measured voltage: 1 V
